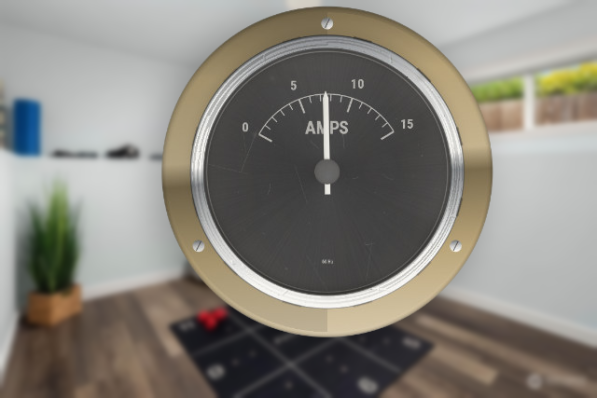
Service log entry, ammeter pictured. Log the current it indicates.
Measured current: 7.5 A
